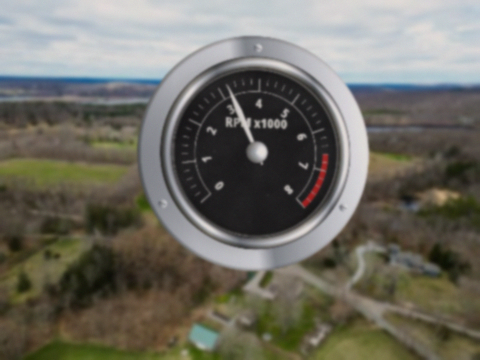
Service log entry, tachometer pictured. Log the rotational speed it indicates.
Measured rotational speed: 3200 rpm
